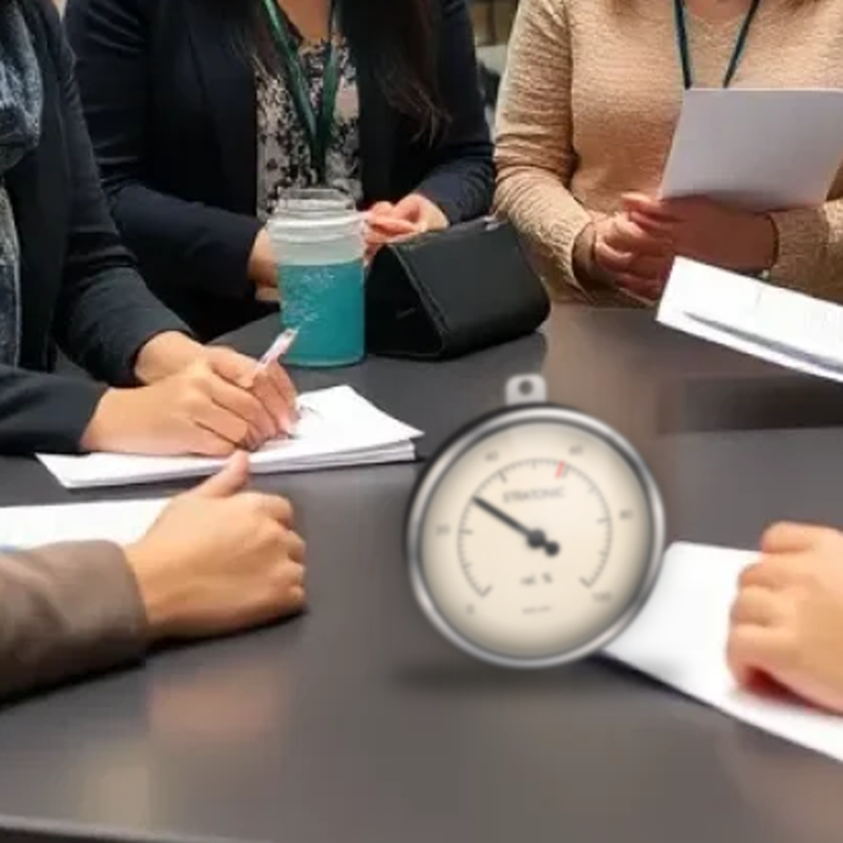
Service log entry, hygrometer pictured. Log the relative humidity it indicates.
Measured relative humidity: 30 %
